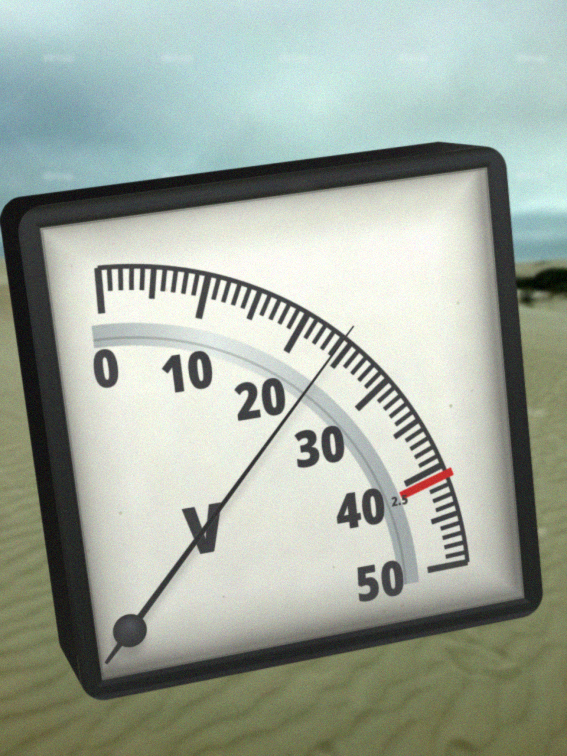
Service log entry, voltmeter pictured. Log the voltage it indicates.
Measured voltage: 24 V
